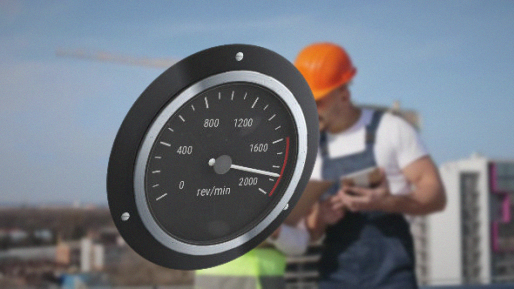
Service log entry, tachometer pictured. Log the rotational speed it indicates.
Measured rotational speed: 1850 rpm
